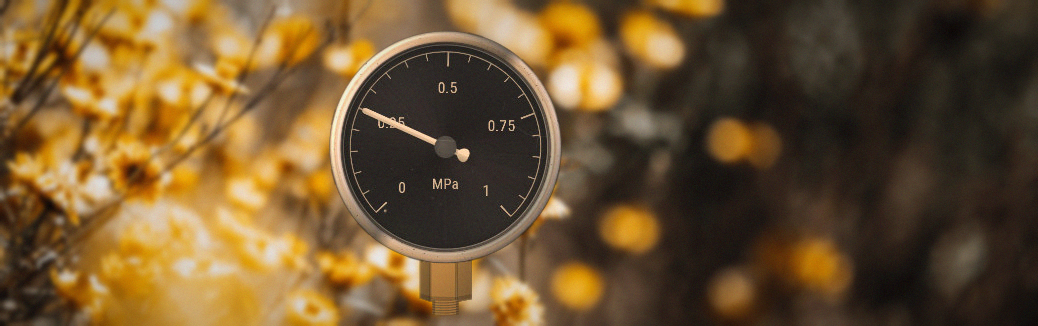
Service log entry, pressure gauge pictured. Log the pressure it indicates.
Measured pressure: 0.25 MPa
